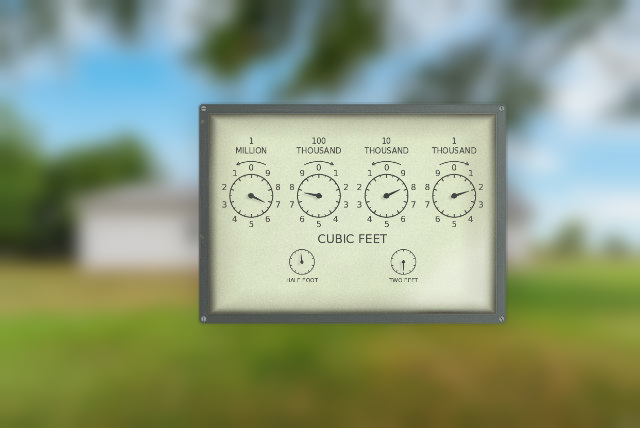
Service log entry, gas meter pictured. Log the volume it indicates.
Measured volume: 678200 ft³
